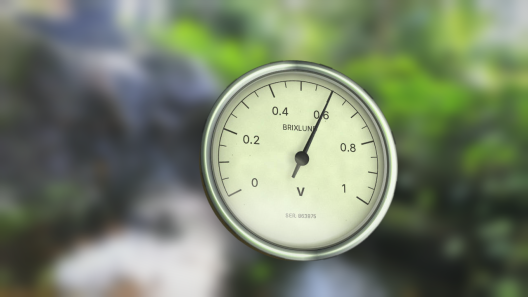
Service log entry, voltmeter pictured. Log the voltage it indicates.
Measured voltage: 0.6 V
